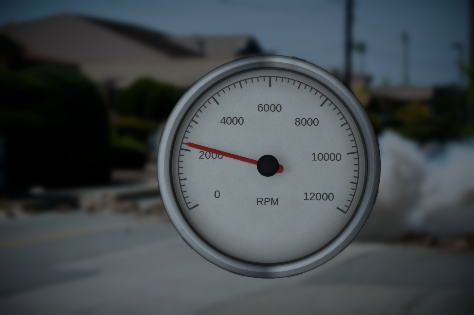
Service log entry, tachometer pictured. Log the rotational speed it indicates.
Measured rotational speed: 2200 rpm
